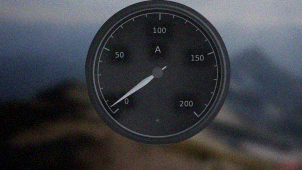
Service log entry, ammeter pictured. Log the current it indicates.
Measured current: 5 A
